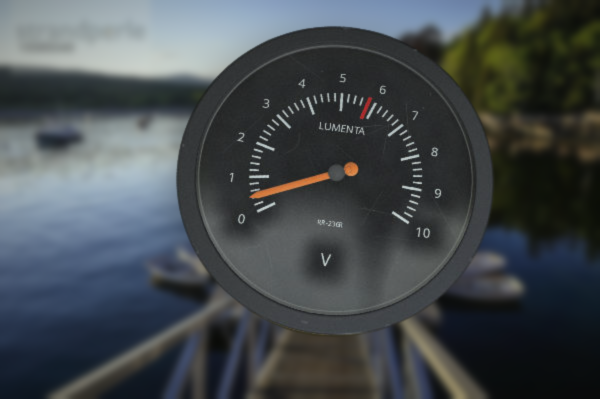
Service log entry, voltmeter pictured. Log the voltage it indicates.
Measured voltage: 0.4 V
